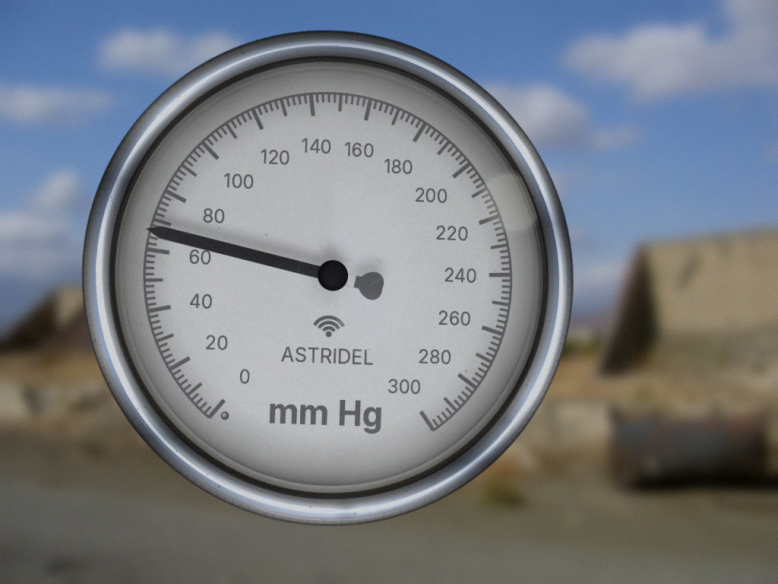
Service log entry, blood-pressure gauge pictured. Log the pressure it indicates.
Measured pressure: 66 mmHg
